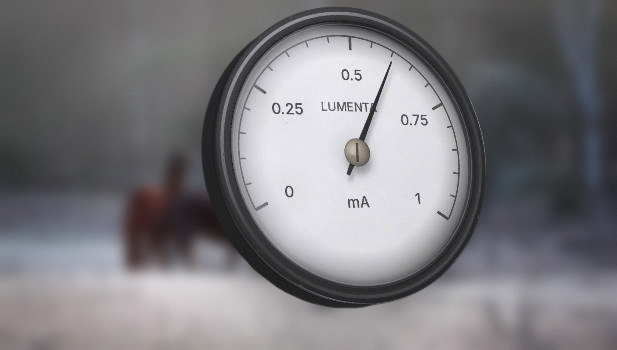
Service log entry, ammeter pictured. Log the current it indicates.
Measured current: 0.6 mA
